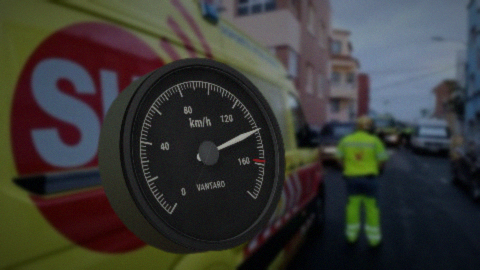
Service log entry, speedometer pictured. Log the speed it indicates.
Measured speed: 140 km/h
